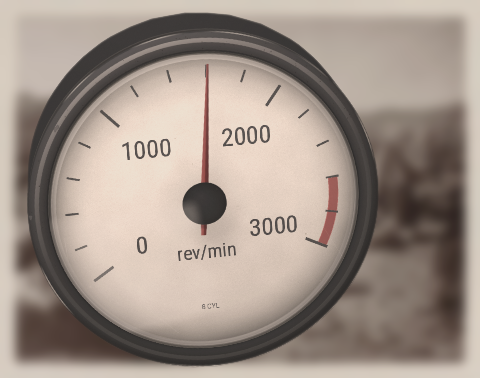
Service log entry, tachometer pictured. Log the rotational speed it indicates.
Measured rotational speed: 1600 rpm
